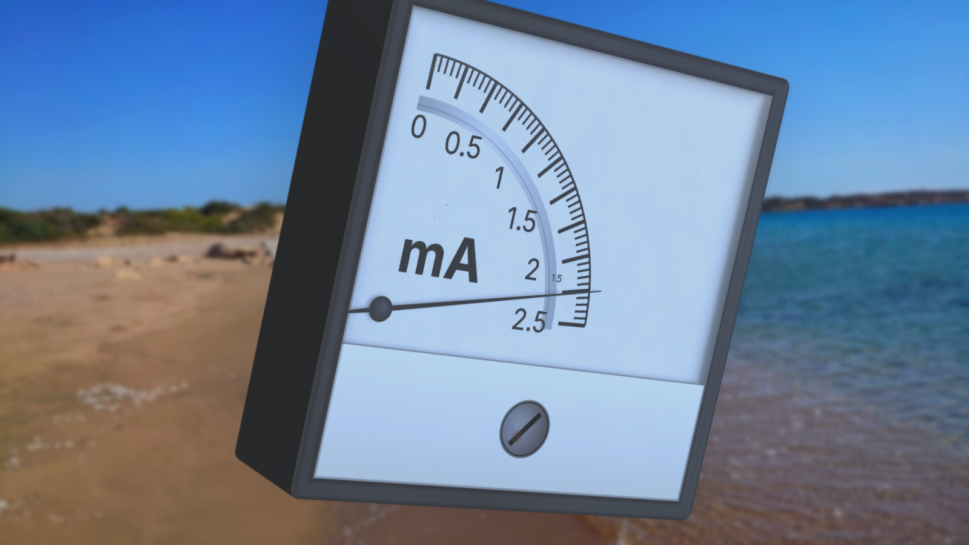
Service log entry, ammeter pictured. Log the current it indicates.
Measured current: 2.25 mA
